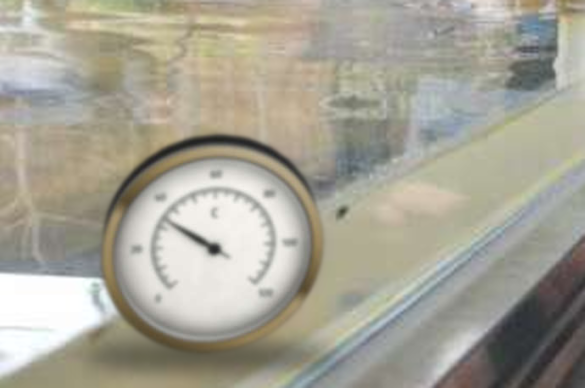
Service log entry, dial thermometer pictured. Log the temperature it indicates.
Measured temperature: 35 °C
